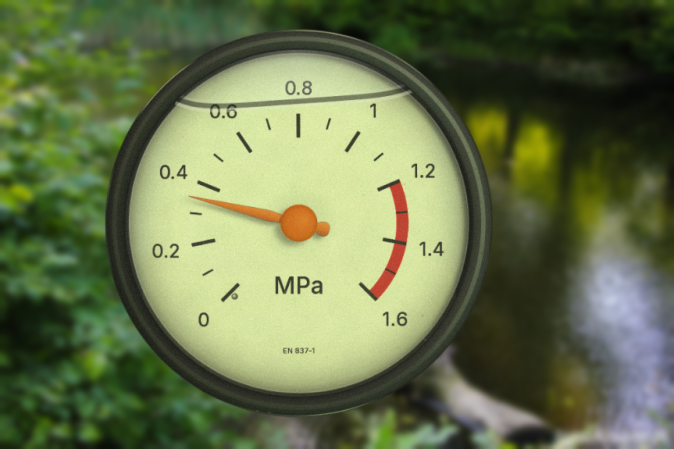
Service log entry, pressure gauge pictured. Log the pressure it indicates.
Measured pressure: 0.35 MPa
